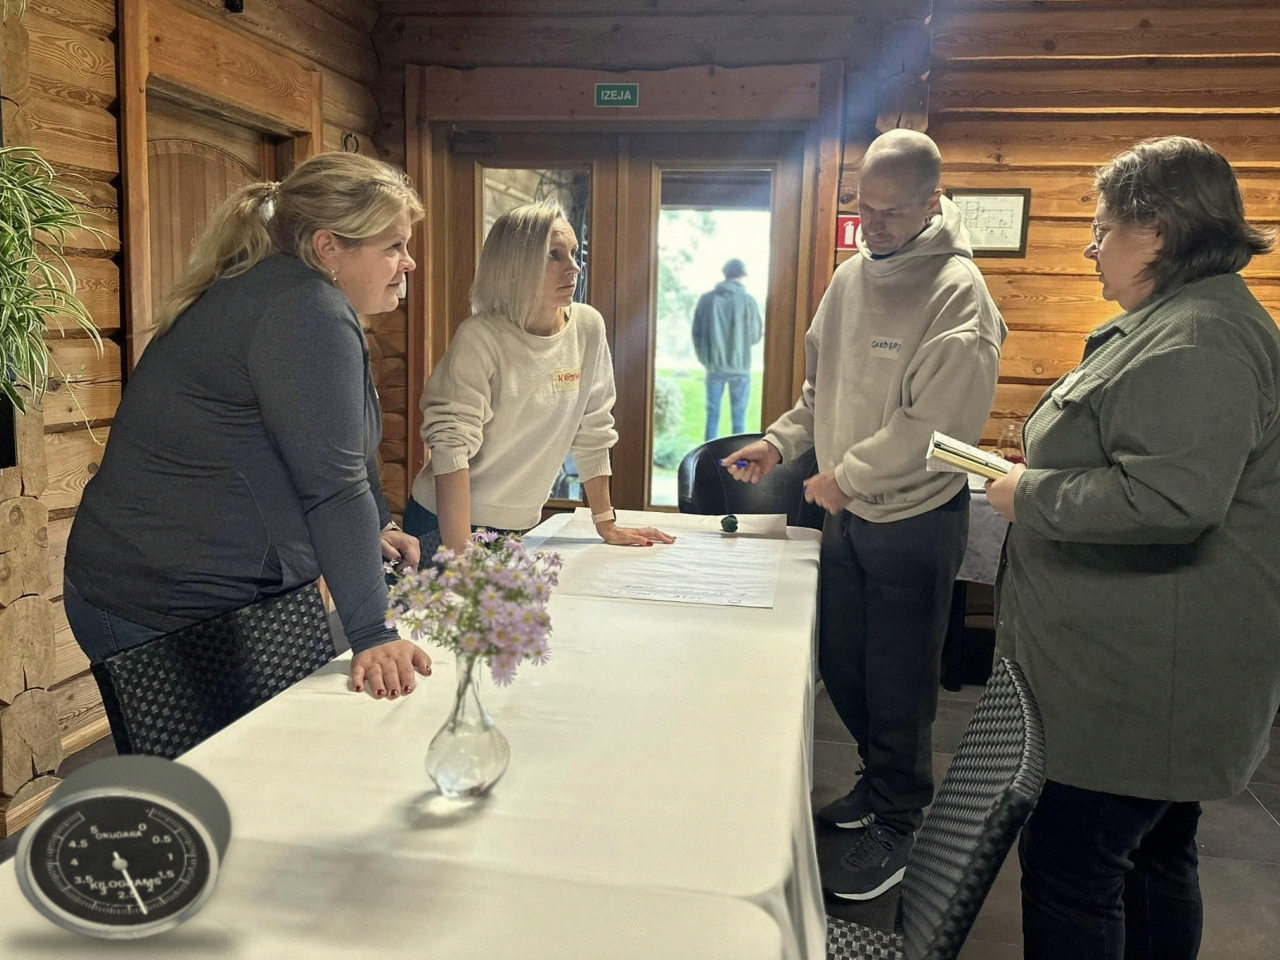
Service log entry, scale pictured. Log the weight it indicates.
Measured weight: 2.25 kg
